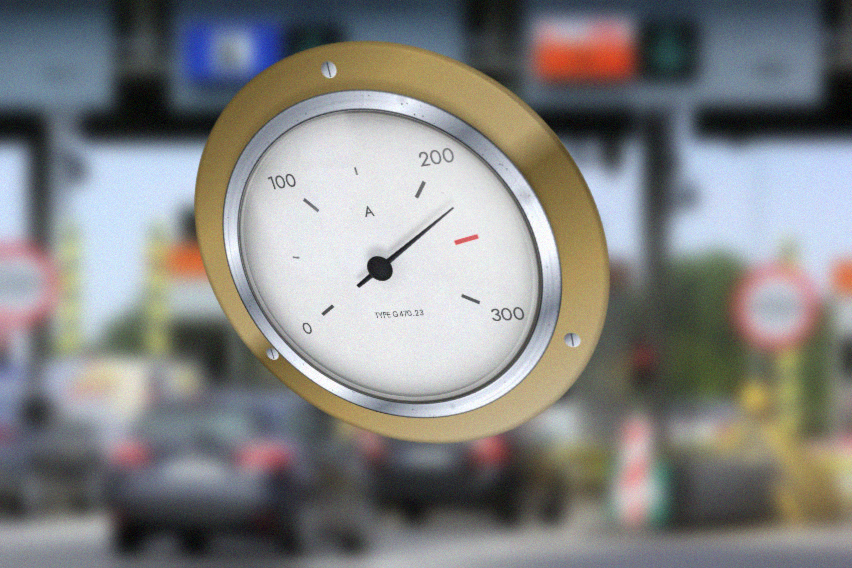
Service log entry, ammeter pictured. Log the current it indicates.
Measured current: 225 A
